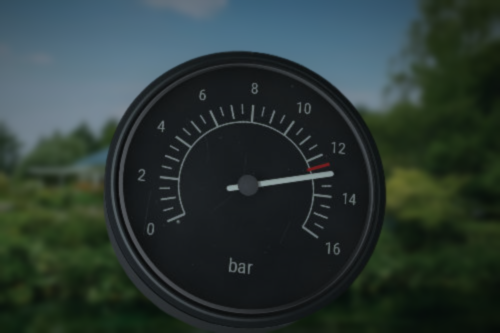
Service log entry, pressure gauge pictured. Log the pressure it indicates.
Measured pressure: 13 bar
